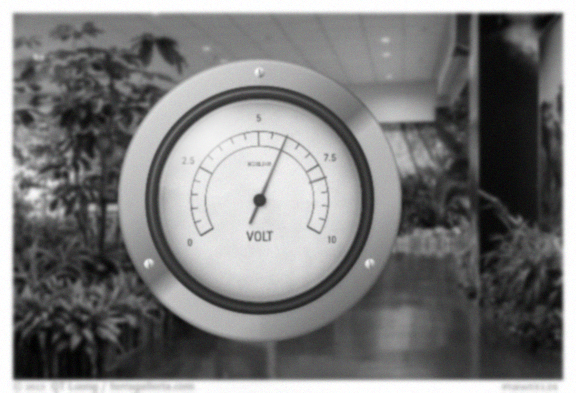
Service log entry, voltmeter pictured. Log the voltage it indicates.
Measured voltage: 6 V
